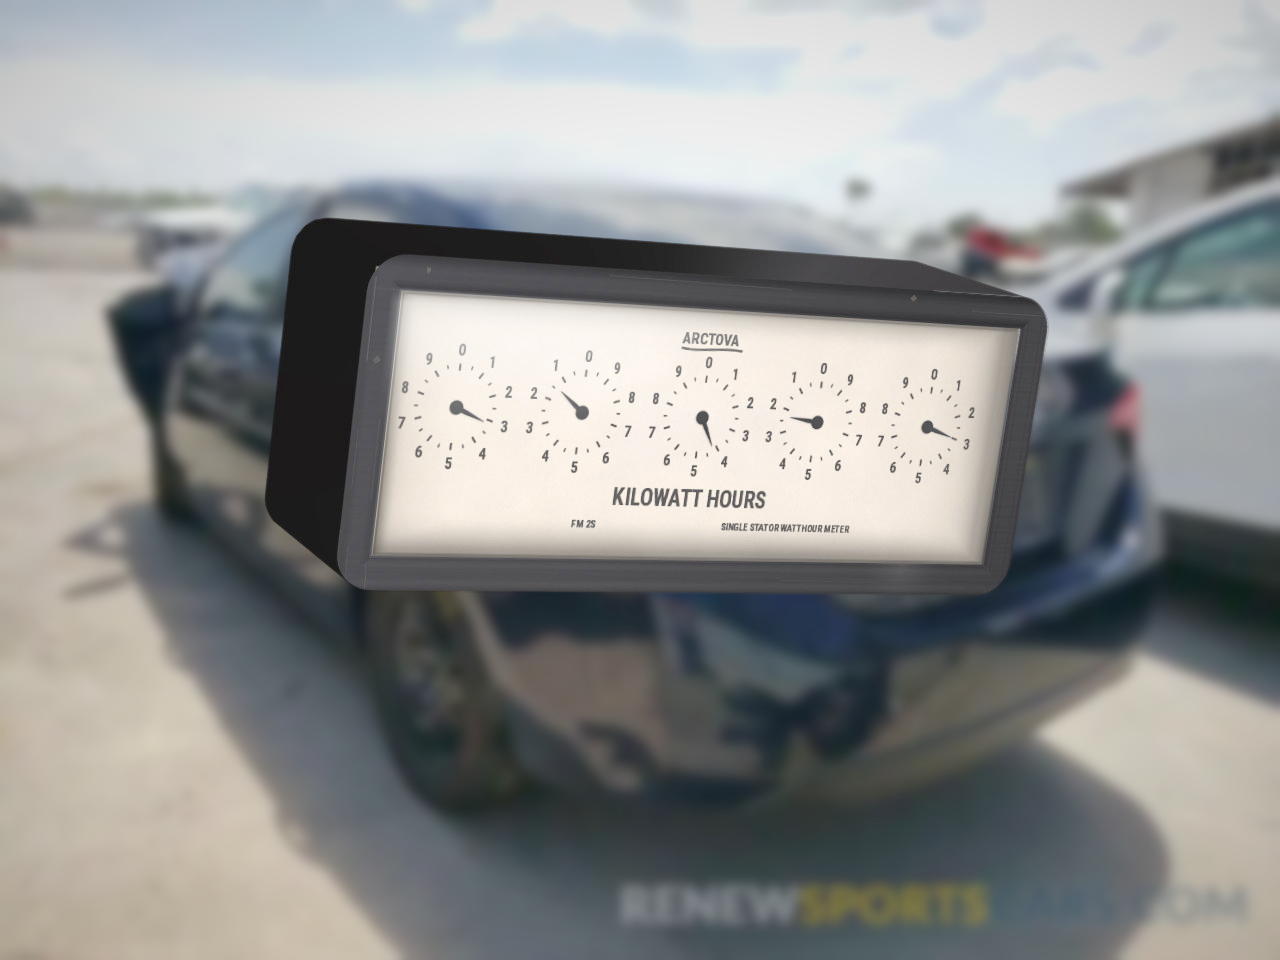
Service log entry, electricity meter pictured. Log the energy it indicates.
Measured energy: 31423 kWh
